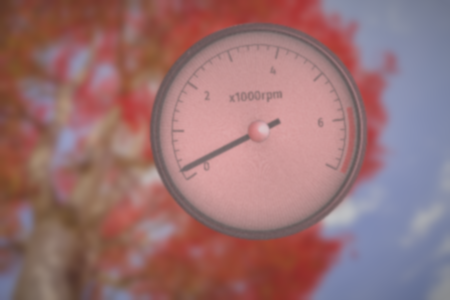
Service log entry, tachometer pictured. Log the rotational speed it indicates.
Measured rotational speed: 200 rpm
